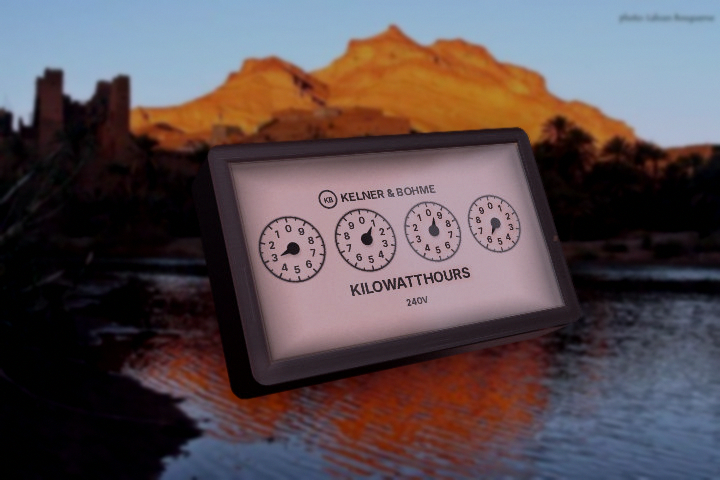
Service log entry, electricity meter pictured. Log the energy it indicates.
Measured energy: 3096 kWh
